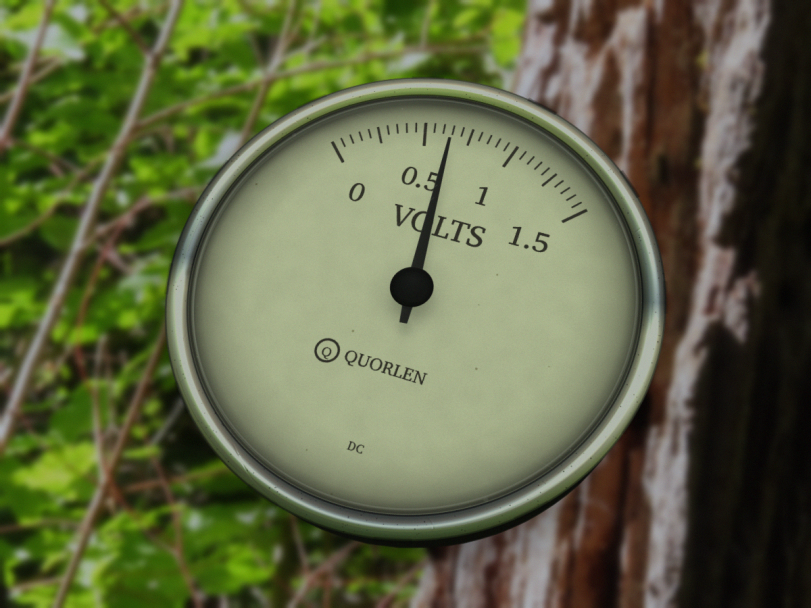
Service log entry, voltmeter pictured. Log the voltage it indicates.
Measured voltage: 0.65 V
